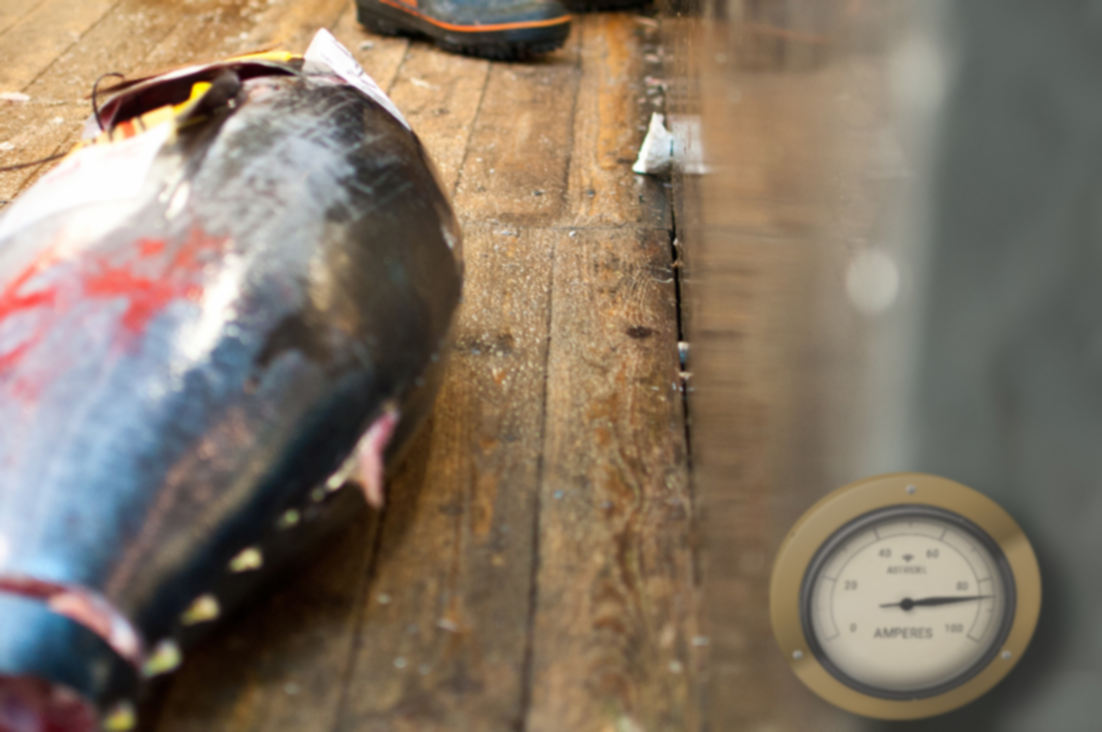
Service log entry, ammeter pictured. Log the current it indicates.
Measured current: 85 A
